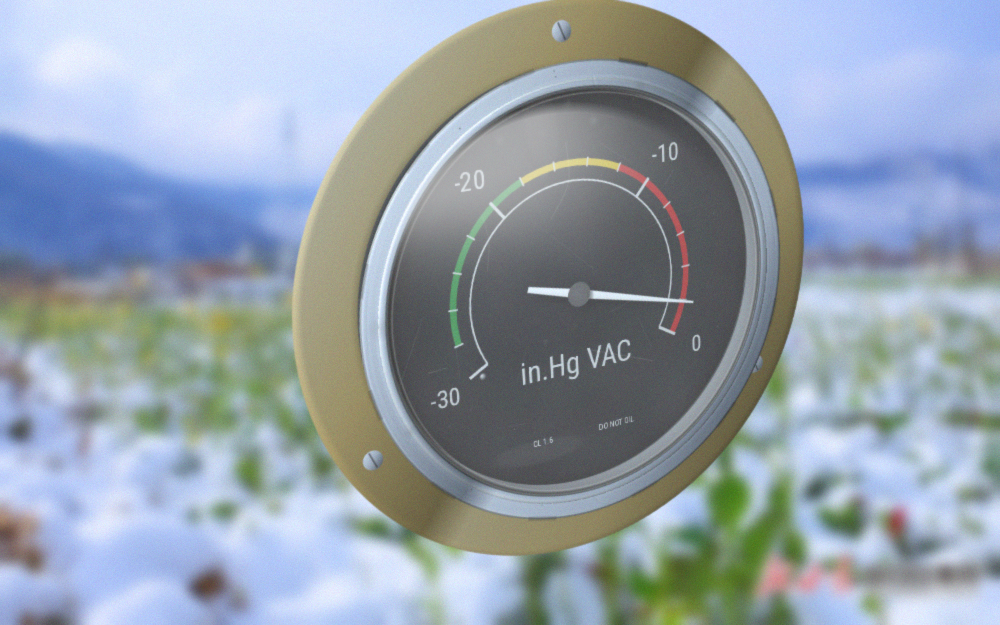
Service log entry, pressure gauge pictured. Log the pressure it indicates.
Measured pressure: -2 inHg
